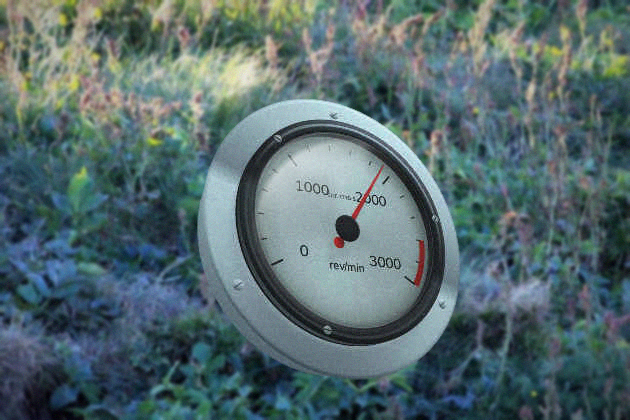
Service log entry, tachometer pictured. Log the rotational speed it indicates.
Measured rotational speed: 1900 rpm
